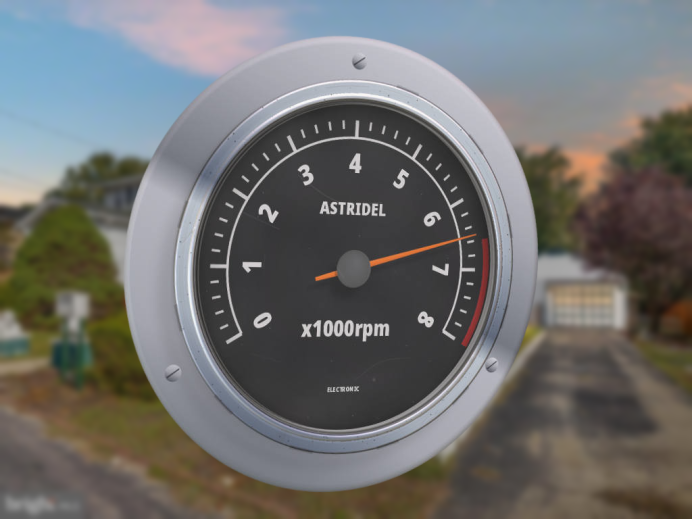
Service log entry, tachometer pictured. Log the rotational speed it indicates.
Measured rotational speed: 6500 rpm
